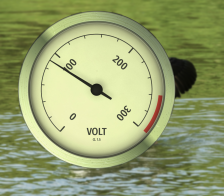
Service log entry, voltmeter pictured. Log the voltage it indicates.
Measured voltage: 90 V
